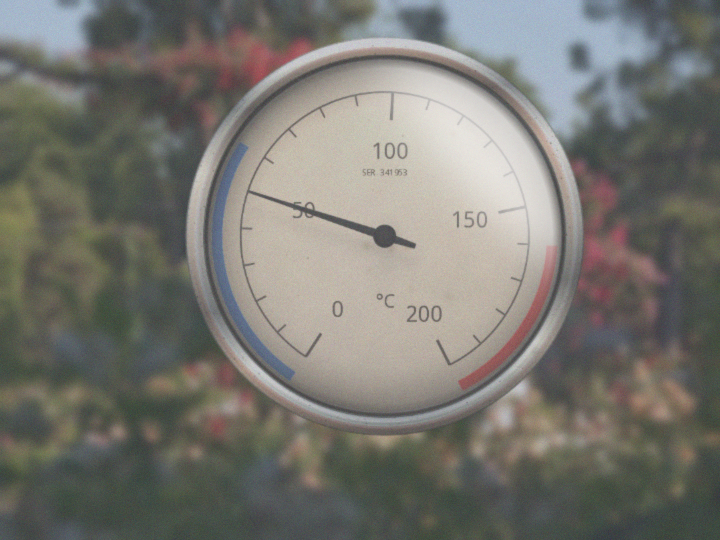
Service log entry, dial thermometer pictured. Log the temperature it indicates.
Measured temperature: 50 °C
